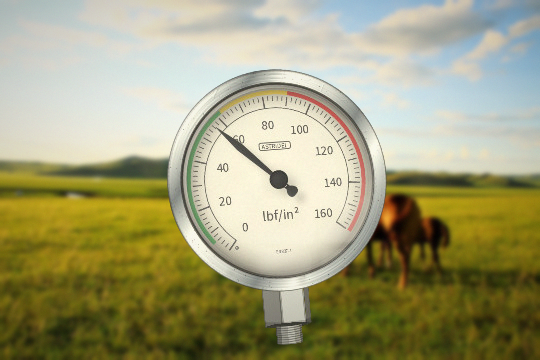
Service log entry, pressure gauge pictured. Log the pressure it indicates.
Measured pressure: 56 psi
